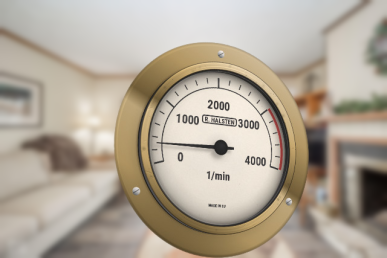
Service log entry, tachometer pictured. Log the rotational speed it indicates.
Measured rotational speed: 300 rpm
